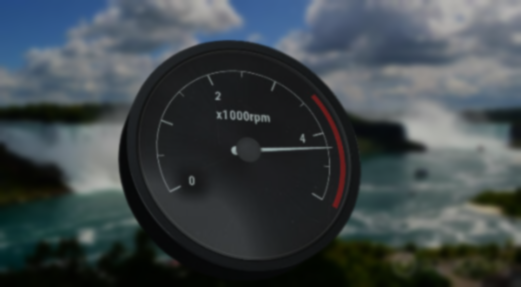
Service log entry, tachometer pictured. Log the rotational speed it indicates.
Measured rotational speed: 4250 rpm
